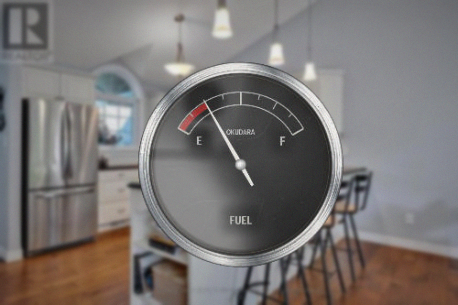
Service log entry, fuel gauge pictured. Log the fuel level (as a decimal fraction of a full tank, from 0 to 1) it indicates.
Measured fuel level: 0.25
